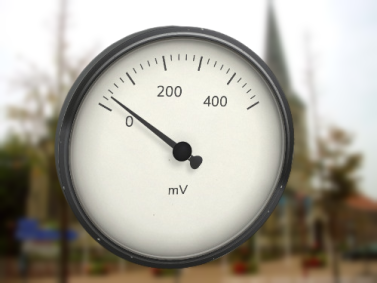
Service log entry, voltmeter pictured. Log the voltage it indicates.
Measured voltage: 30 mV
